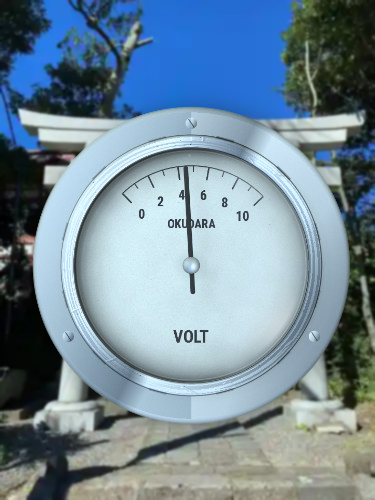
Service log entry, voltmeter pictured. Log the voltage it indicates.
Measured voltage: 4.5 V
